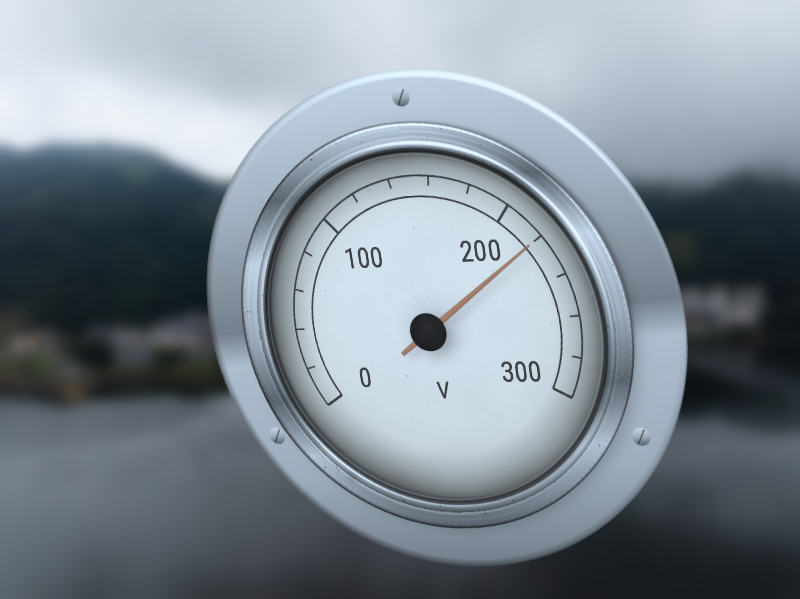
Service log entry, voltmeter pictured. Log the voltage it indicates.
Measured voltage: 220 V
